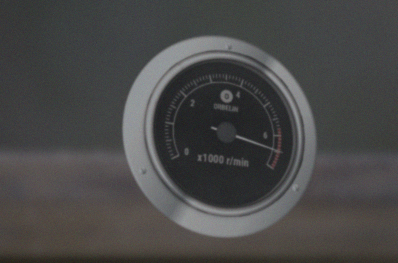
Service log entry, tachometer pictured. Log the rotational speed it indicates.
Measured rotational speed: 6500 rpm
